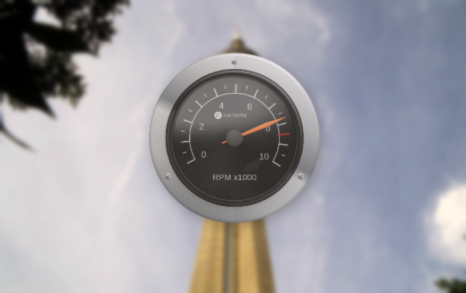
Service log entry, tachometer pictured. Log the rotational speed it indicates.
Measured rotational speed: 7750 rpm
